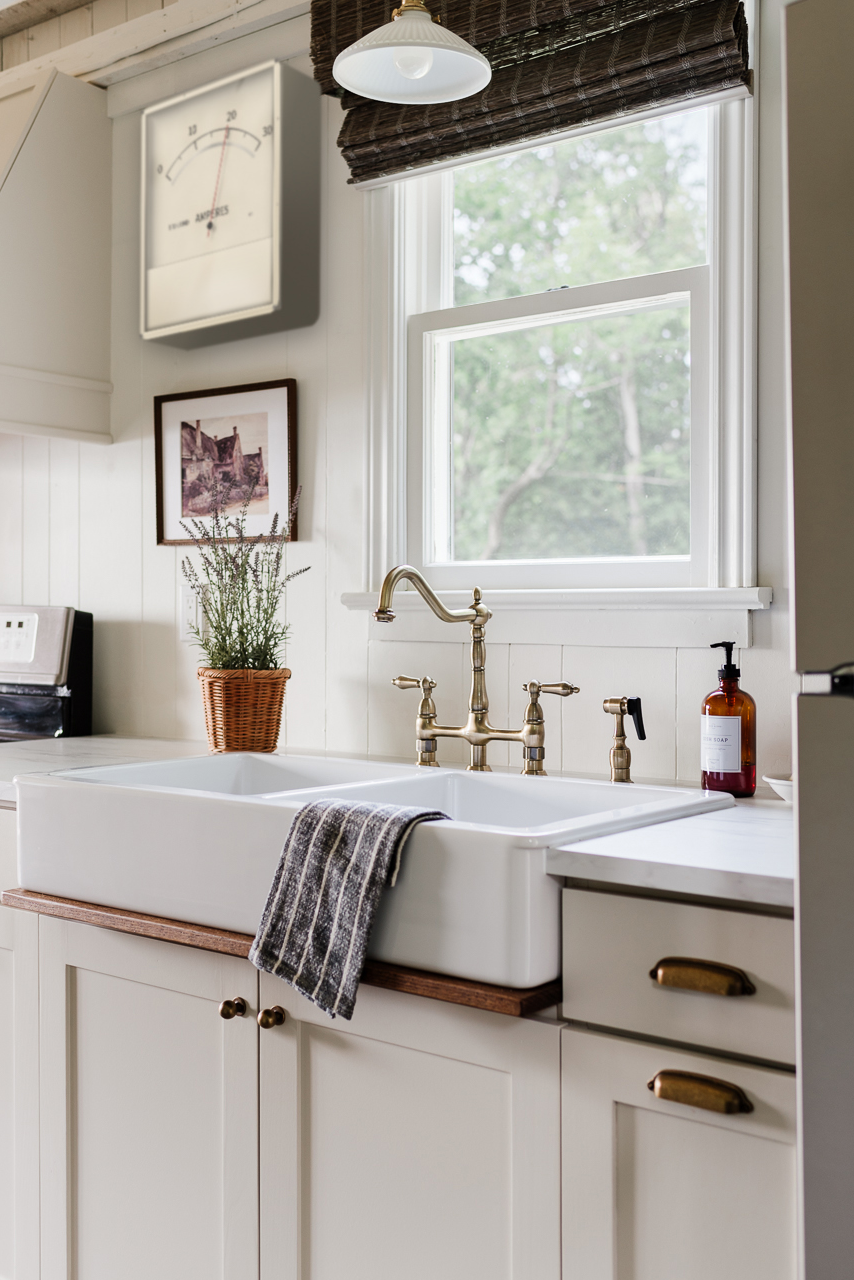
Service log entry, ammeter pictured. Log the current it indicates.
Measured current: 20 A
